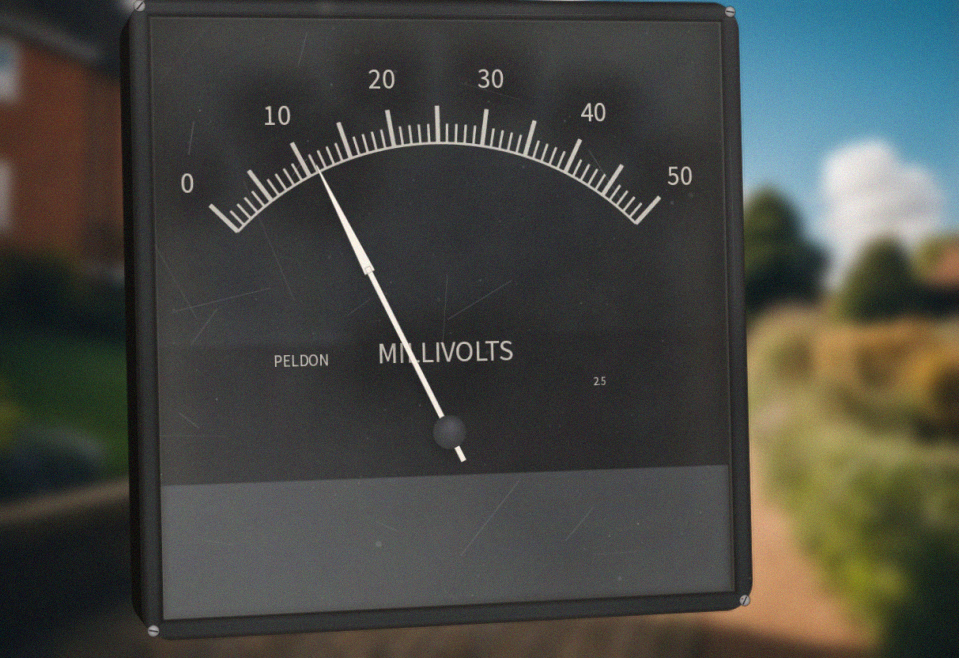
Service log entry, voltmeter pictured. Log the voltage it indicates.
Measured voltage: 11 mV
